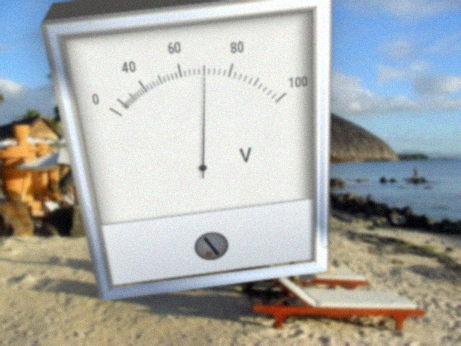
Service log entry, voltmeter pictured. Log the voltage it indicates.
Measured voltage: 70 V
